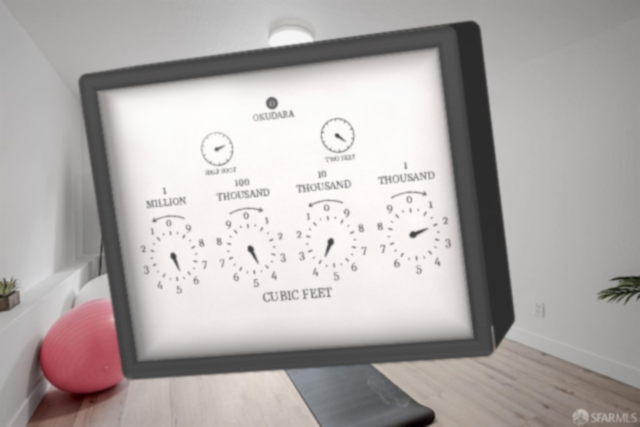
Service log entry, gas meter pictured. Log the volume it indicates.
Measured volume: 544200 ft³
